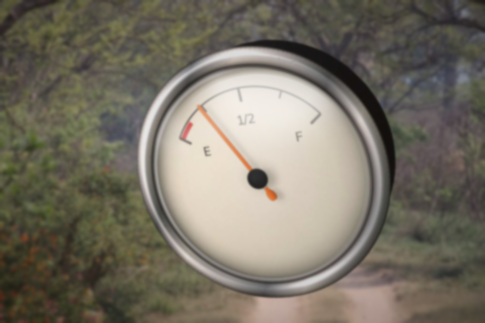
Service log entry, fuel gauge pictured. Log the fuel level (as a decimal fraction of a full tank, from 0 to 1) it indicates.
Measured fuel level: 0.25
